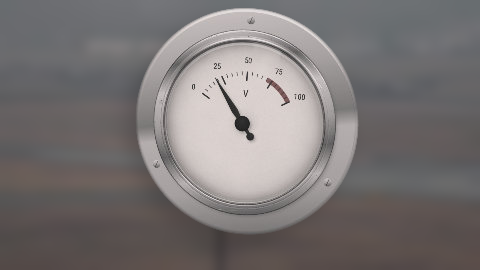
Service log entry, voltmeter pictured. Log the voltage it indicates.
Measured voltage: 20 V
